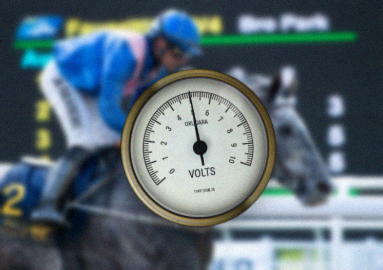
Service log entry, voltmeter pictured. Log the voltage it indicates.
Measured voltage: 5 V
